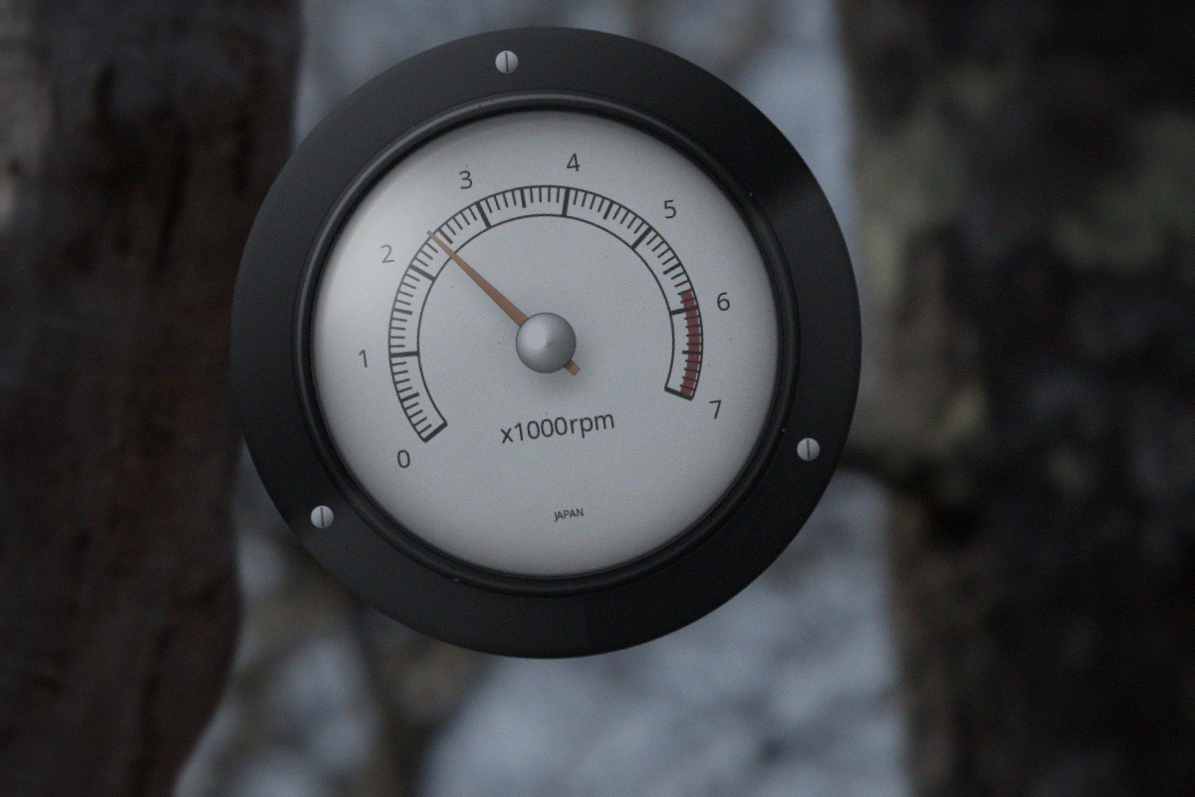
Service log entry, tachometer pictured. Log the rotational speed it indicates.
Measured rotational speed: 2400 rpm
